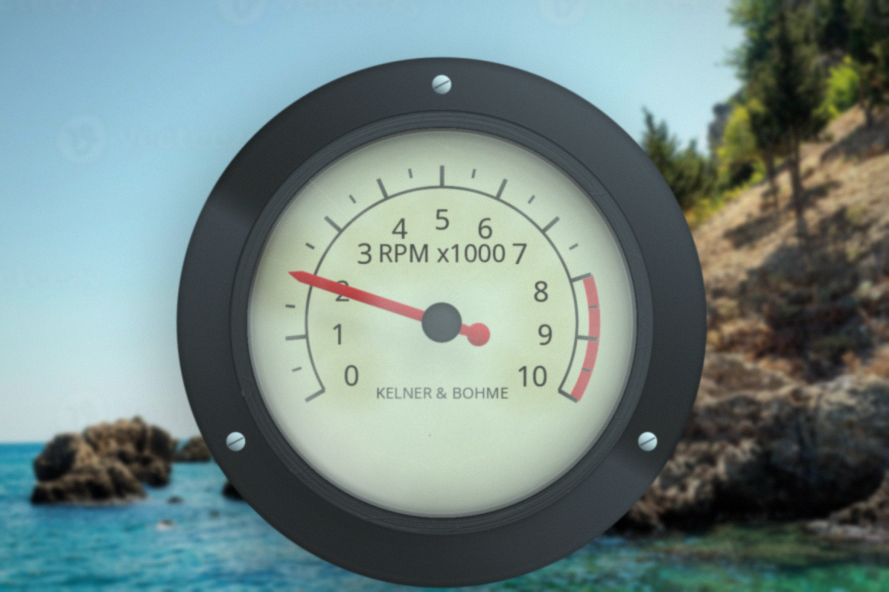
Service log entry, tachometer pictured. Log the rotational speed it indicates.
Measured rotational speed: 2000 rpm
